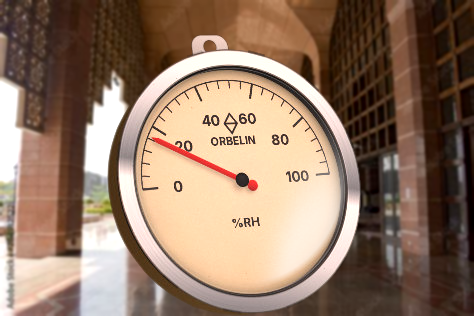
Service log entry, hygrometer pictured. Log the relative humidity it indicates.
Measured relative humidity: 16 %
